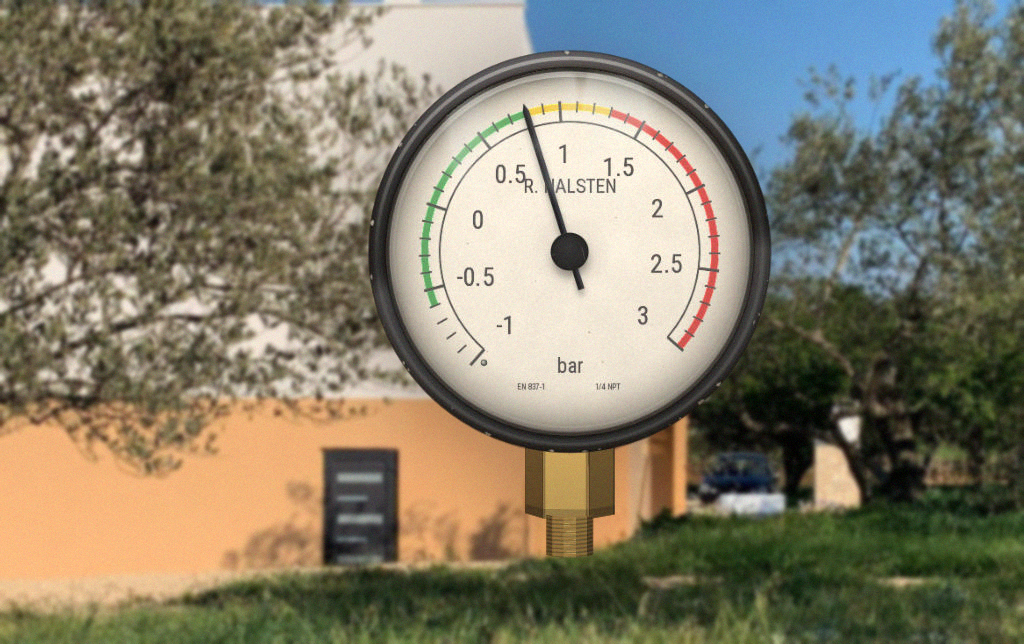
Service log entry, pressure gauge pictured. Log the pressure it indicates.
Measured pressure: 0.8 bar
